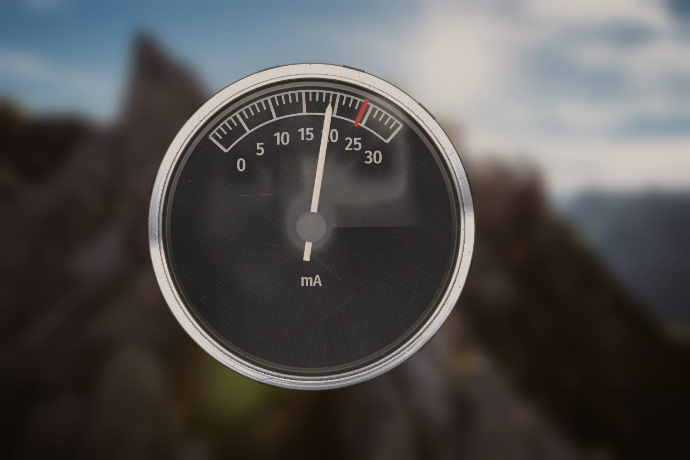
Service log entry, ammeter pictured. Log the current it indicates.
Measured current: 19 mA
